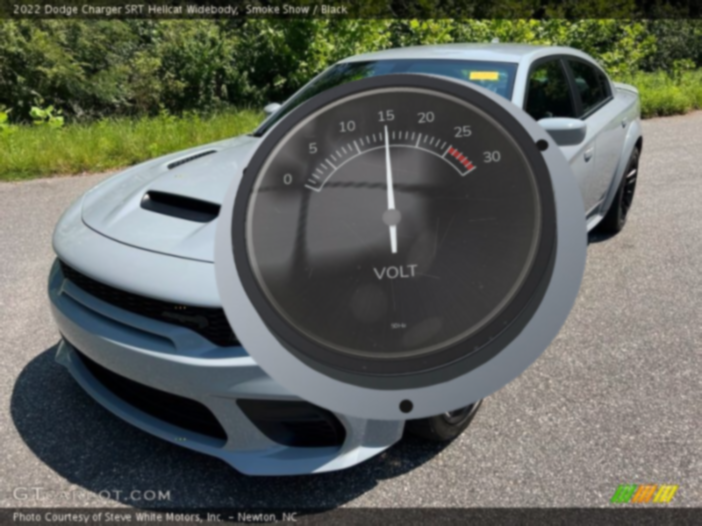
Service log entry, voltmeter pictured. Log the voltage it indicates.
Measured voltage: 15 V
